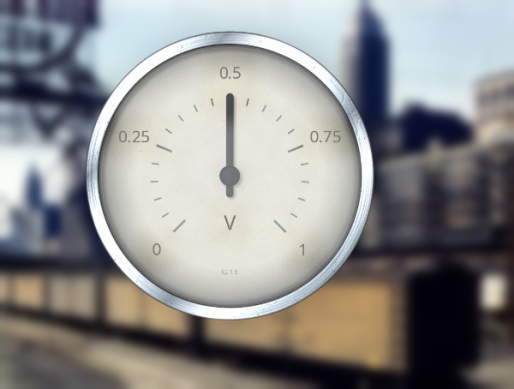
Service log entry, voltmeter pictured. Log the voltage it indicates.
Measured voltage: 0.5 V
